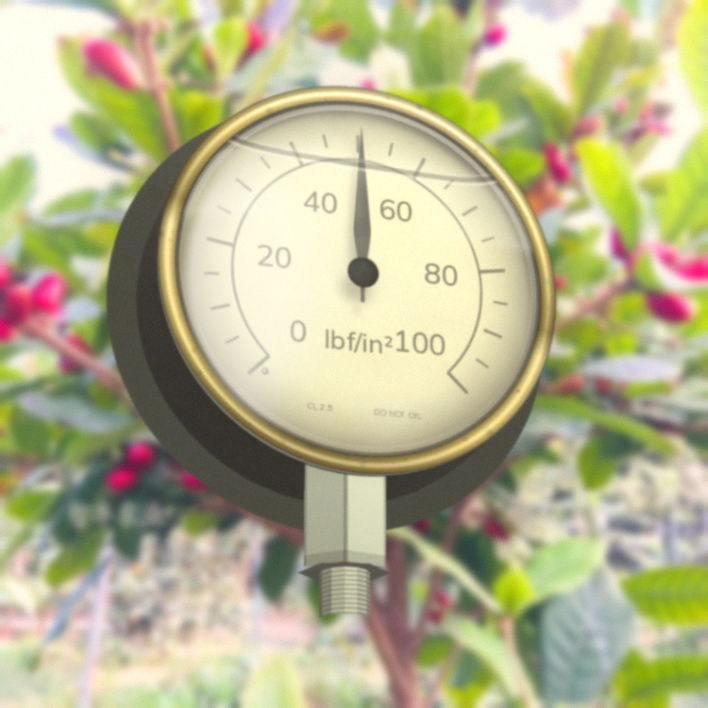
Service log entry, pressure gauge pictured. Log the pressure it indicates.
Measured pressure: 50 psi
